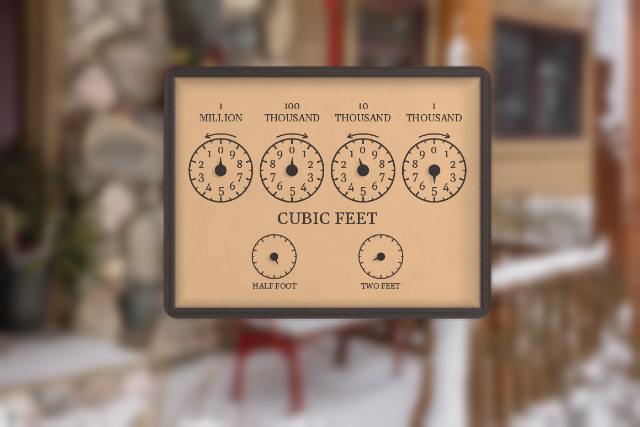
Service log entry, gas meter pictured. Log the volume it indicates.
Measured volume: 500 ft³
